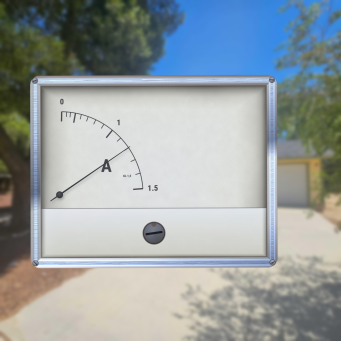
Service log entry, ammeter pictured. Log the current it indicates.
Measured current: 1.2 A
